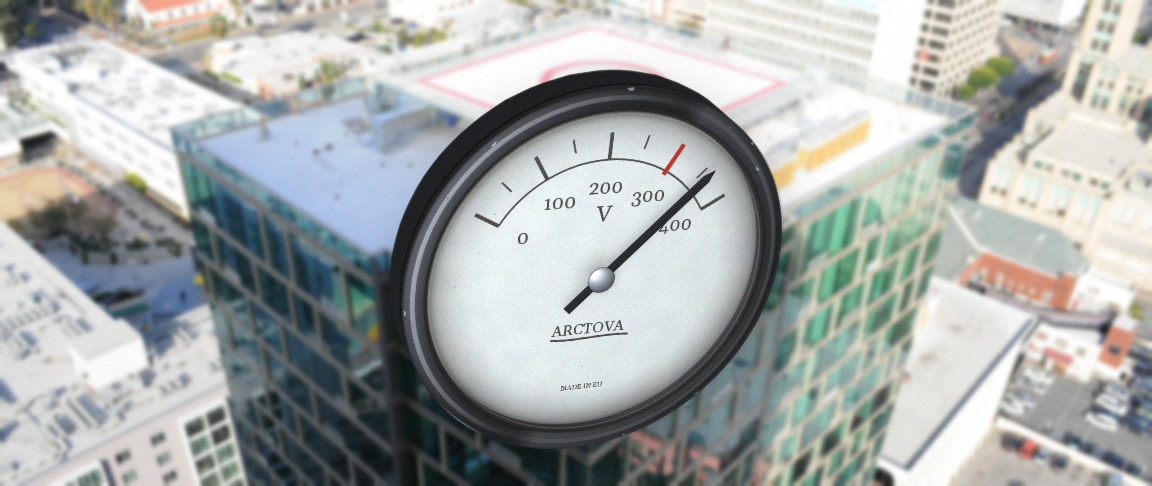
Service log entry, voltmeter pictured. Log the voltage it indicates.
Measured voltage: 350 V
